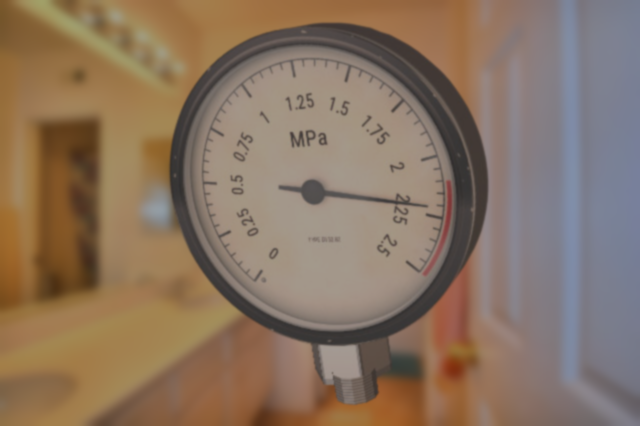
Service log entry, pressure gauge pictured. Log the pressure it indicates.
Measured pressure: 2.2 MPa
